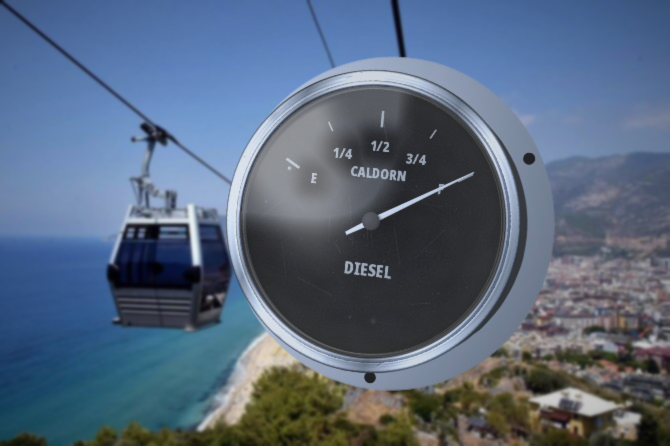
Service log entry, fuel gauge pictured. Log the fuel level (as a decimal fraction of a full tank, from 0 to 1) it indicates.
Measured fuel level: 1
